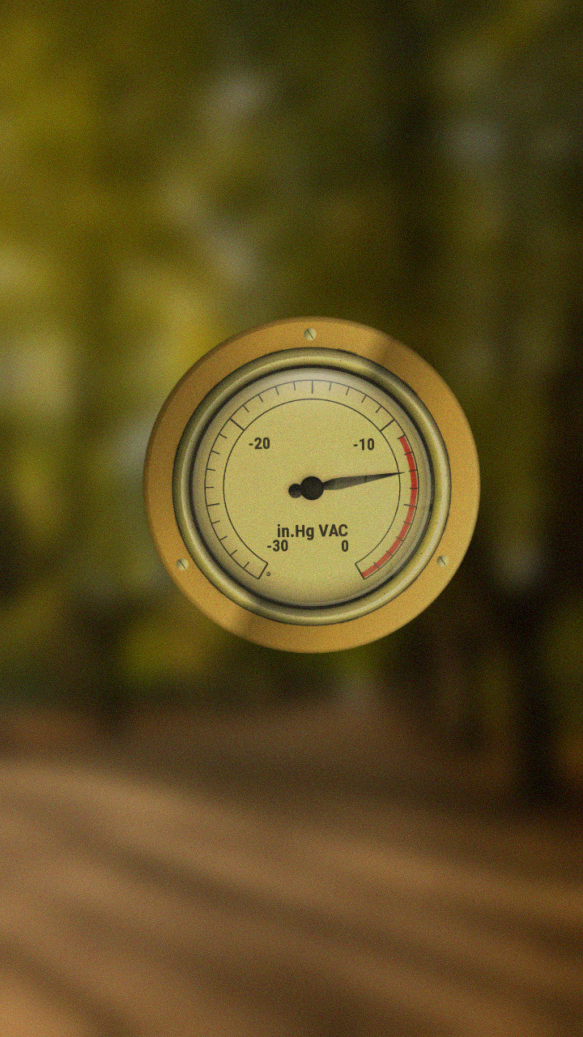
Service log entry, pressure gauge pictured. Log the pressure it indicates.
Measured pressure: -7 inHg
